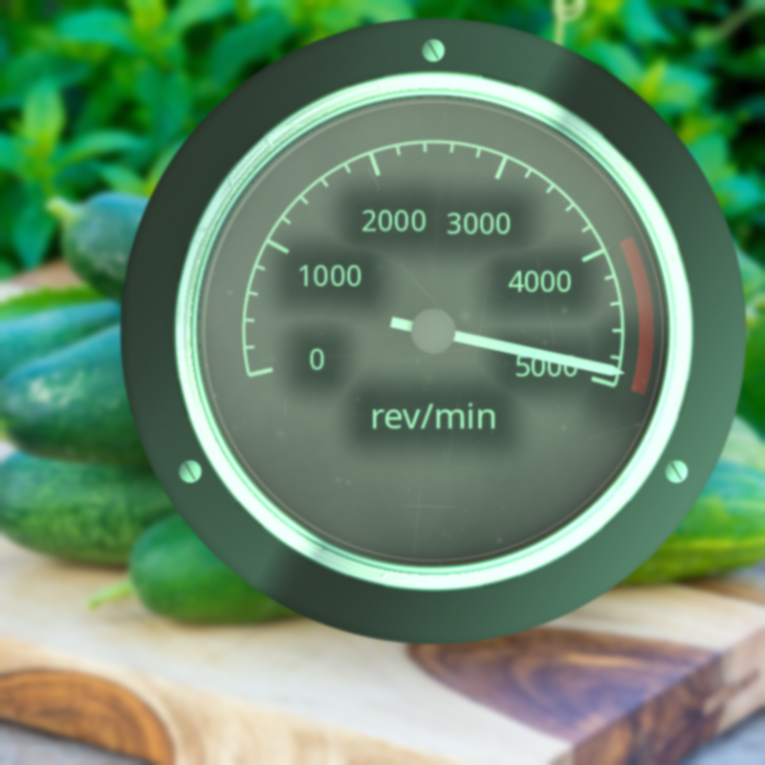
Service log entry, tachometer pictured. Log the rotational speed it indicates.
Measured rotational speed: 4900 rpm
